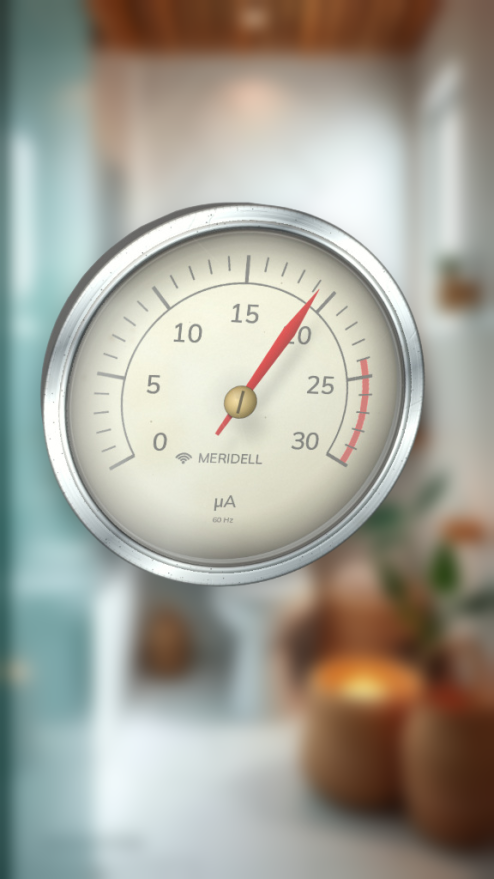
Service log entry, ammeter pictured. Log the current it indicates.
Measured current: 19 µA
